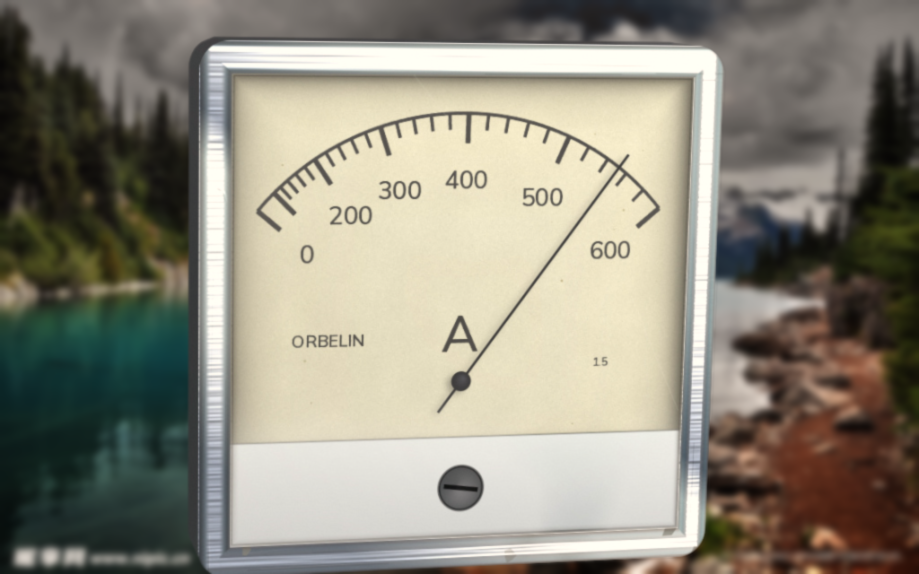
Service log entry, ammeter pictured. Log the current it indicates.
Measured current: 550 A
